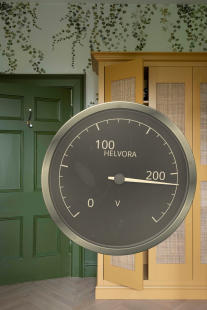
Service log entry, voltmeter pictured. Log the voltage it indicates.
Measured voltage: 210 V
